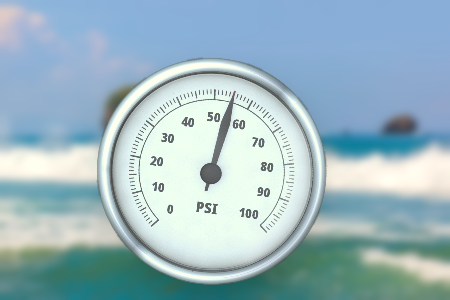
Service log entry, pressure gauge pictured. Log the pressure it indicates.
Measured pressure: 55 psi
